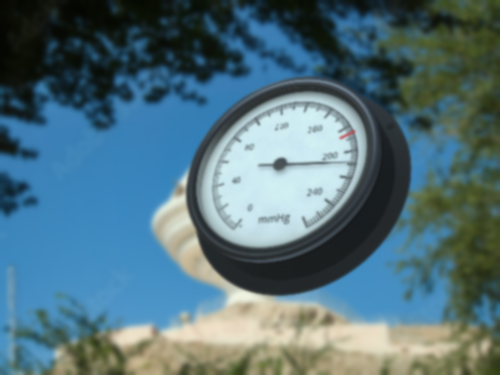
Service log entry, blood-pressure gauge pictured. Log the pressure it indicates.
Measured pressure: 210 mmHg
